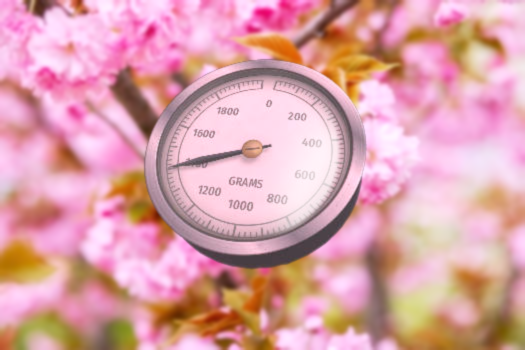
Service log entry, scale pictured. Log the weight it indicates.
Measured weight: 1400 g
